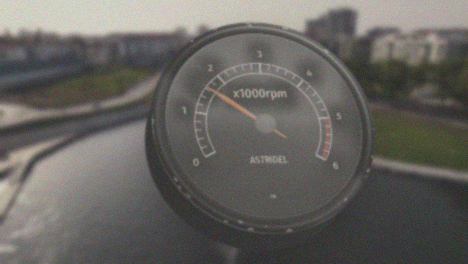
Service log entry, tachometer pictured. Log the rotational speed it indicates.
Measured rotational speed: 1600 rpm
